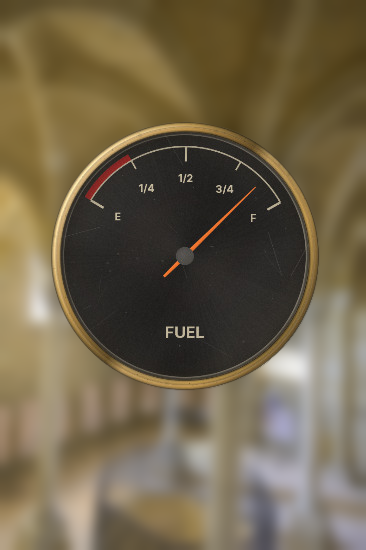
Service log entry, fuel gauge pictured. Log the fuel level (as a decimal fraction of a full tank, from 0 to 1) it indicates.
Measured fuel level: 0.875
